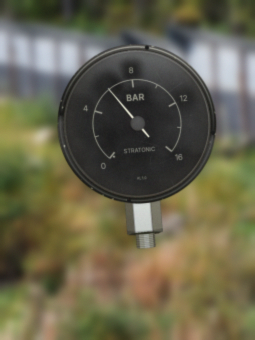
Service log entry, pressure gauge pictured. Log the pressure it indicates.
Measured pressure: 6 bar
